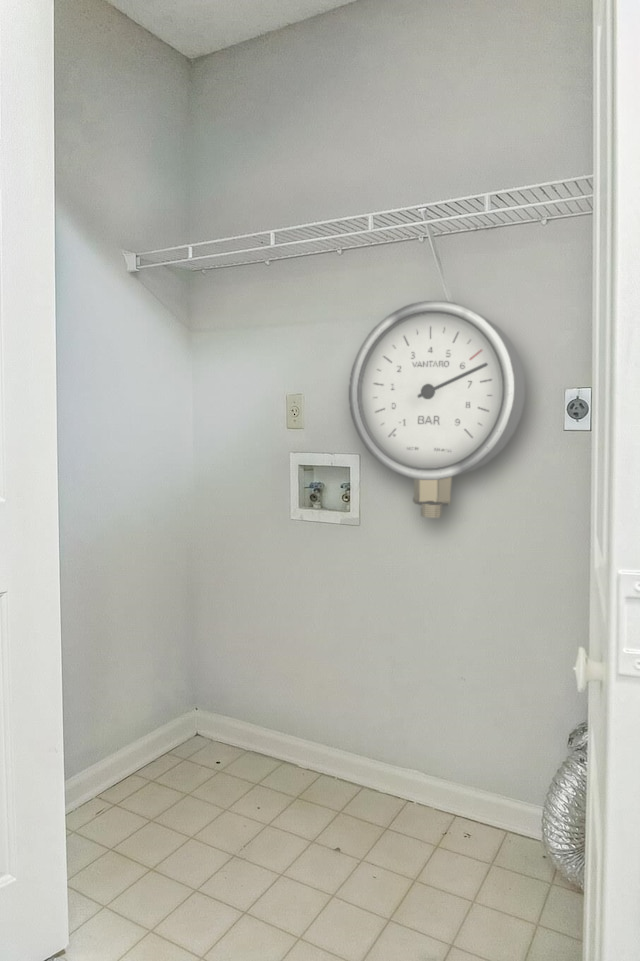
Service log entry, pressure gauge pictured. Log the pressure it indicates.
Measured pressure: 6.5 bar
